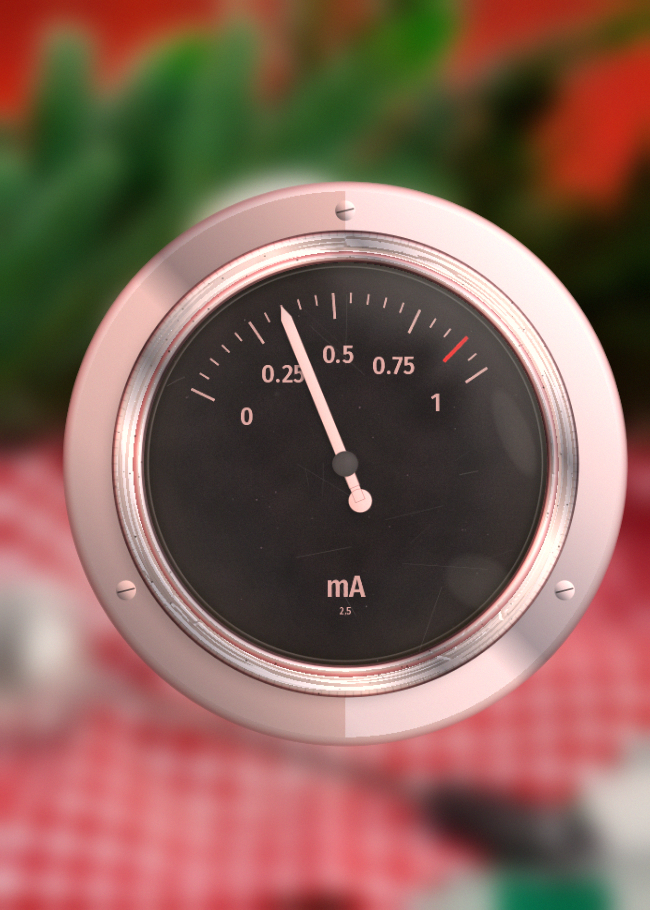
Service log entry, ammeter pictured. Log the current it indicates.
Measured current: 0.35 mA
